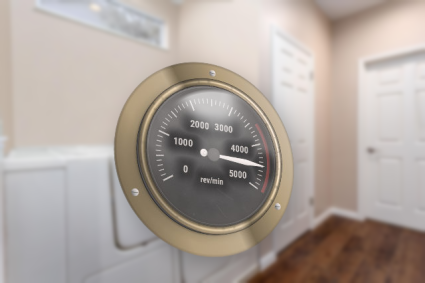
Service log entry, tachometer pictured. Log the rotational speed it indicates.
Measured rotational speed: 4500 rpm
